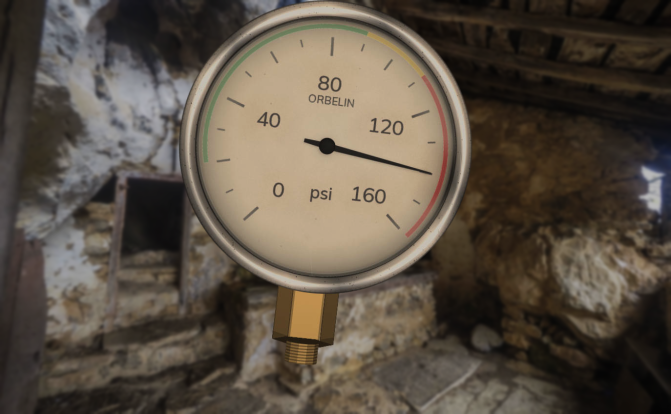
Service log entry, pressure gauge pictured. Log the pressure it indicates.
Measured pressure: 140 psi
